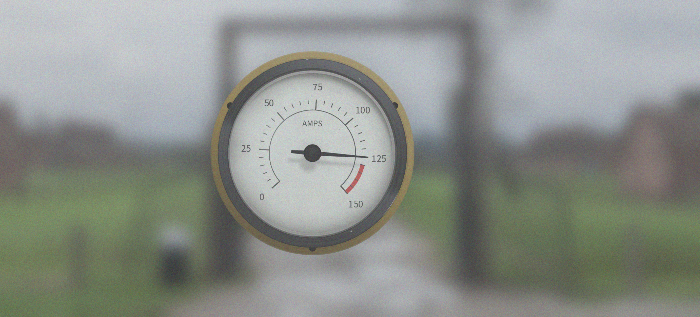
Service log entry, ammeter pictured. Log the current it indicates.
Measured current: 125 A
